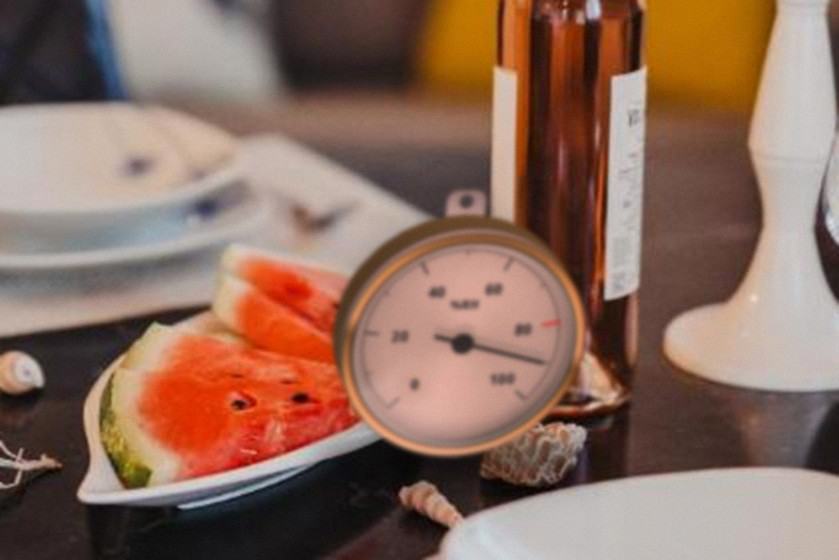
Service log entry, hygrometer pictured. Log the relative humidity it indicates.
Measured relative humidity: 90 %
